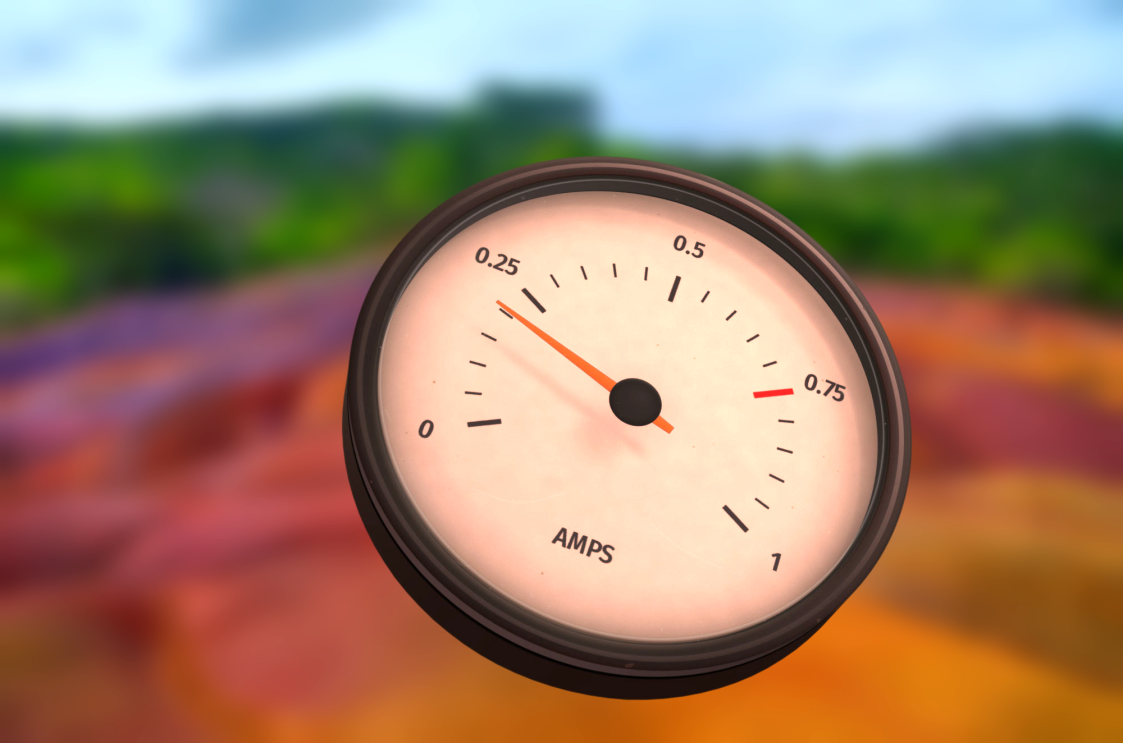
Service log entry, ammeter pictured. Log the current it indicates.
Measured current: 0.2 A
